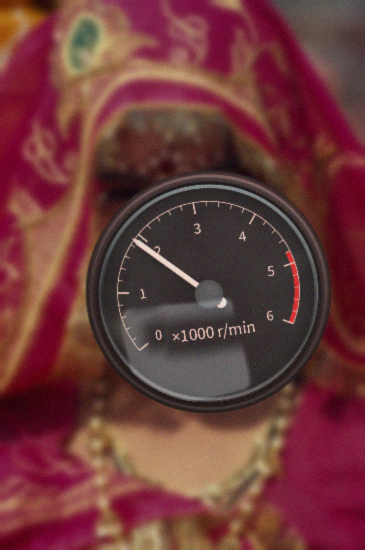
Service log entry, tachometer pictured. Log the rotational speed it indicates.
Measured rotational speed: 1900 rpm
